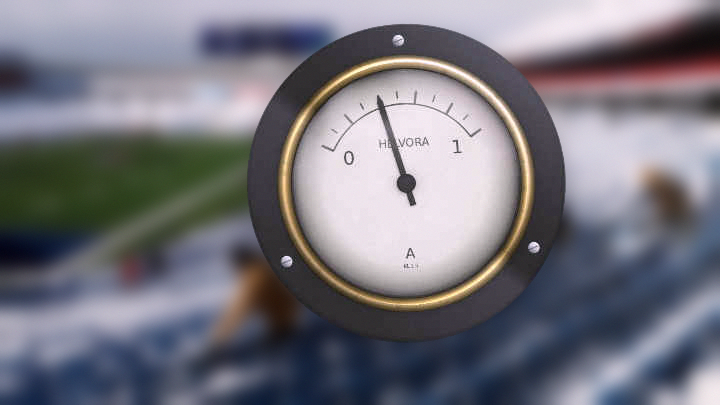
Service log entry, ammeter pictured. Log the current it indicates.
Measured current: 0.4 A
